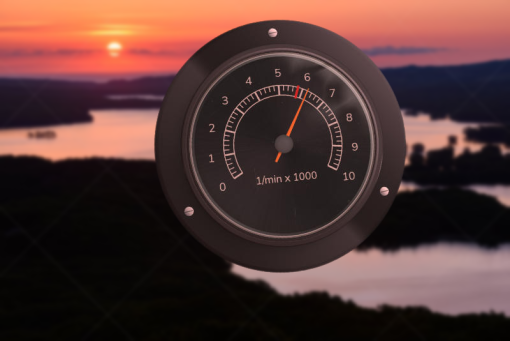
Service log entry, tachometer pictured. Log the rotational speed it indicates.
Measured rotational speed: 6200 rpm
